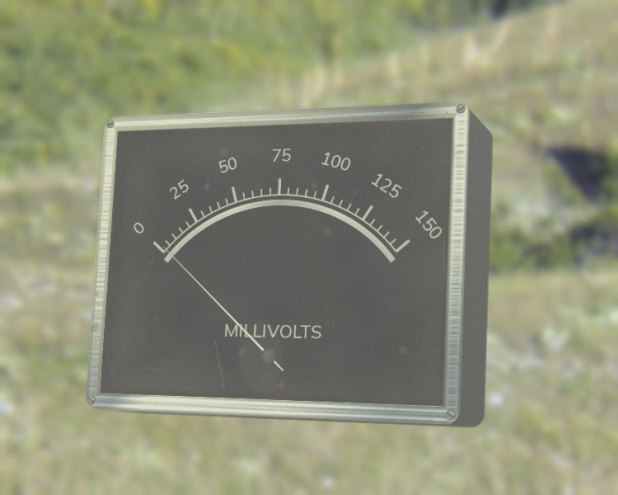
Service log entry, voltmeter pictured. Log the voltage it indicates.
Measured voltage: 2.5 mV
